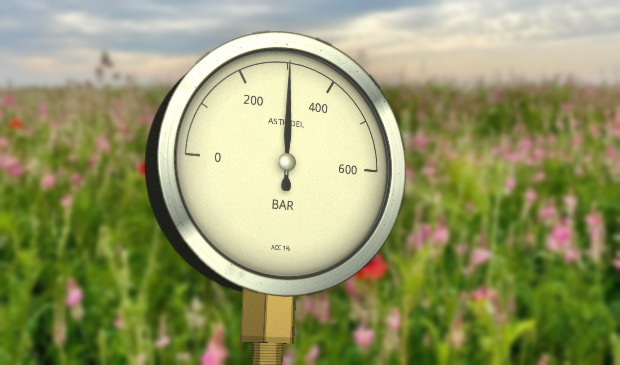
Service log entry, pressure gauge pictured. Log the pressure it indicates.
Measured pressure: 300 bar
